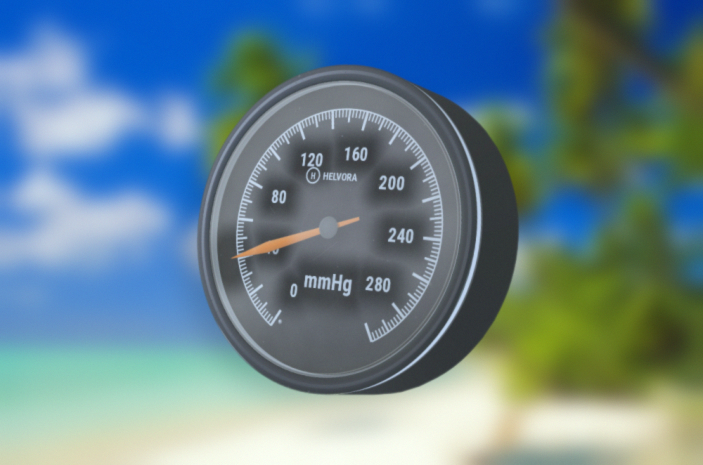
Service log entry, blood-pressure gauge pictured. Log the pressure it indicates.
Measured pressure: 40 mmHg
